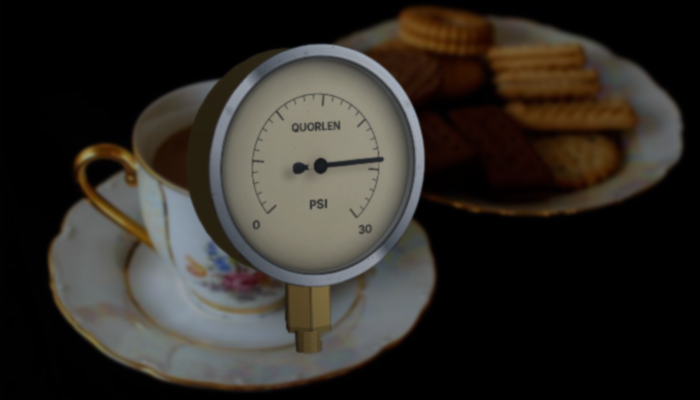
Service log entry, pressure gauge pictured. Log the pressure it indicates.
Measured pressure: 24 psi
